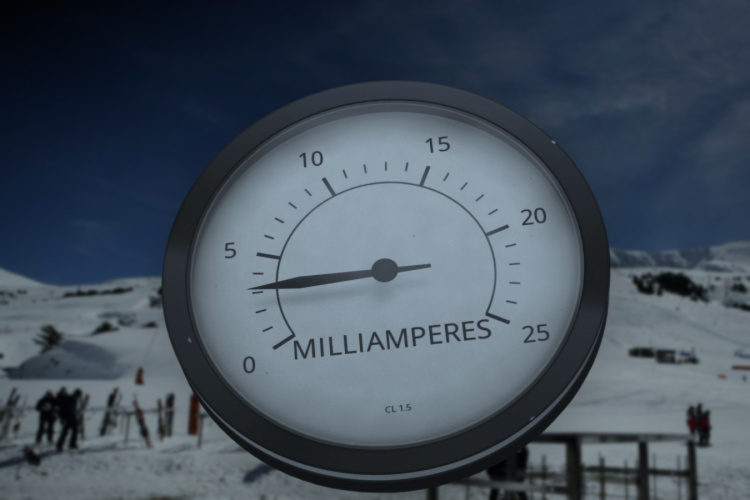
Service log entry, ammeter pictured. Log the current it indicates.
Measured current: 3 mA
